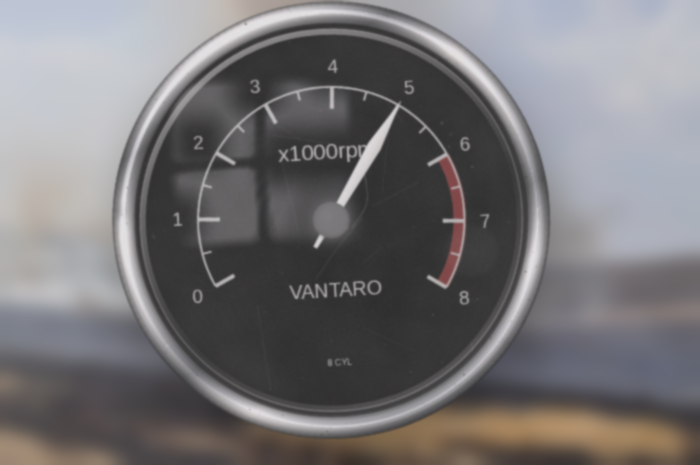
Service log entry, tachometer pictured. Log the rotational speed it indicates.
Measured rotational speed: 5000 rpm
